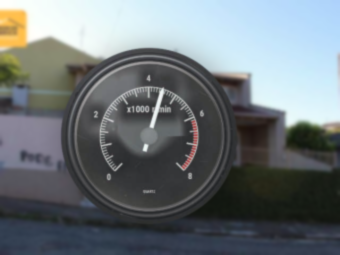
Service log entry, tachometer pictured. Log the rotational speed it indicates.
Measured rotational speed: 4500 rpm
